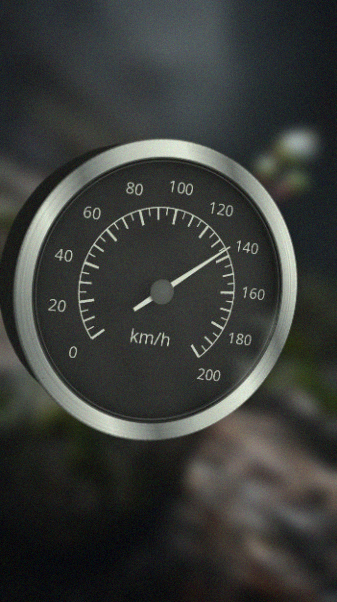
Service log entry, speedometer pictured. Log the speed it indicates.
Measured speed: 135 km/h
